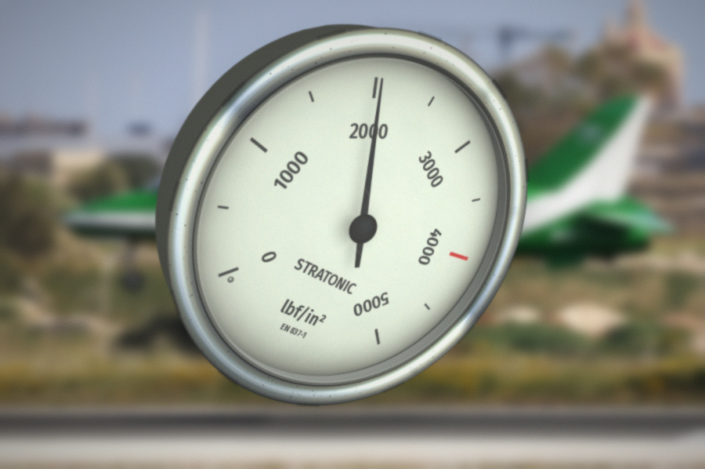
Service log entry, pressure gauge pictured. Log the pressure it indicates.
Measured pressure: 2000 psi
